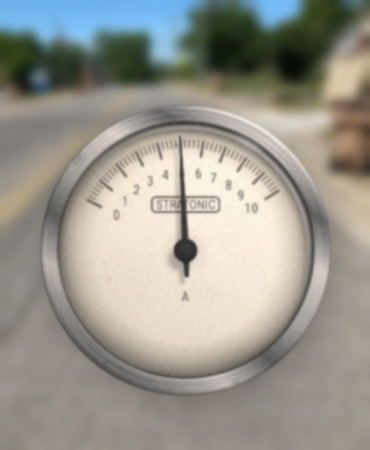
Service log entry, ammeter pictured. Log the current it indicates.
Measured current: 5 A
